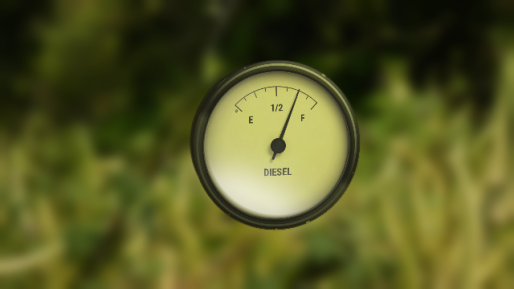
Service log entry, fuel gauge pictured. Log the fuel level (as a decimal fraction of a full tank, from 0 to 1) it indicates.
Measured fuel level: 0.75
